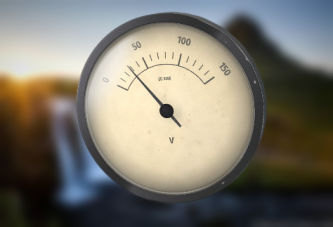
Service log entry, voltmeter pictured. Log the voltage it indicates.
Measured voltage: 30 V
